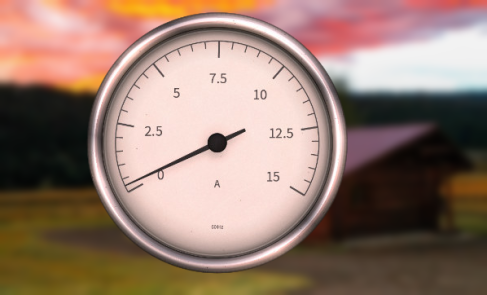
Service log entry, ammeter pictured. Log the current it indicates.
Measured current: 0.25 A
